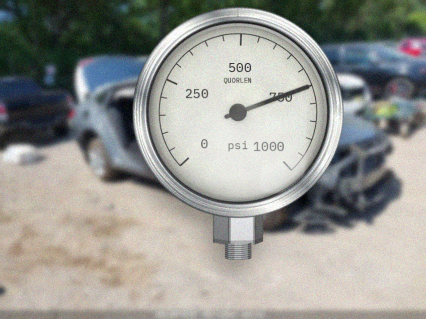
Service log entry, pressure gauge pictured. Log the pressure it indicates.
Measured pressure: 750 psi
